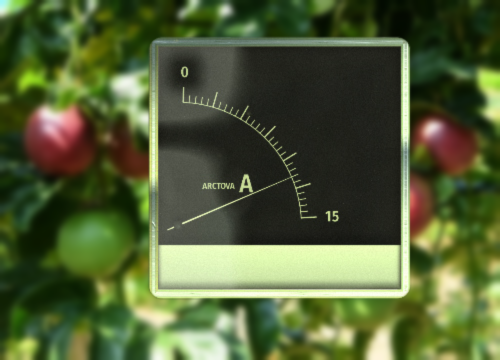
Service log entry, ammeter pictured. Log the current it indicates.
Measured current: 11.5 A
